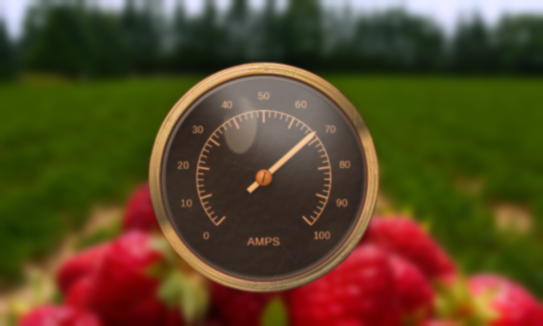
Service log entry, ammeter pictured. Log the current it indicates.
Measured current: 68 A
